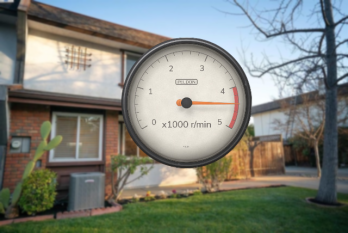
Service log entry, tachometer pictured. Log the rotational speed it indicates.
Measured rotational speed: 4400 rpm
